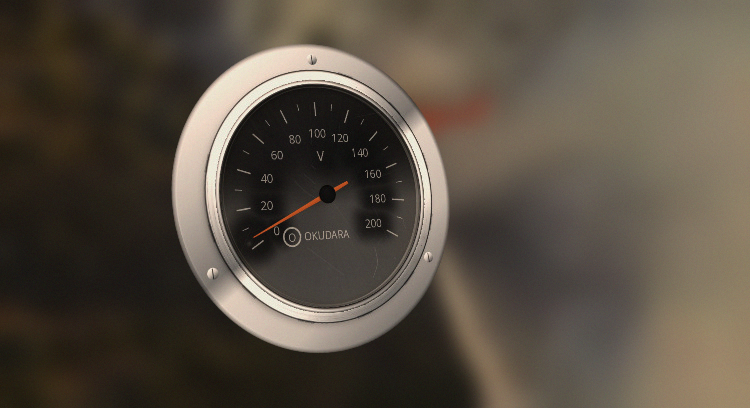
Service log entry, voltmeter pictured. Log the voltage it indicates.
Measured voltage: 5 V
